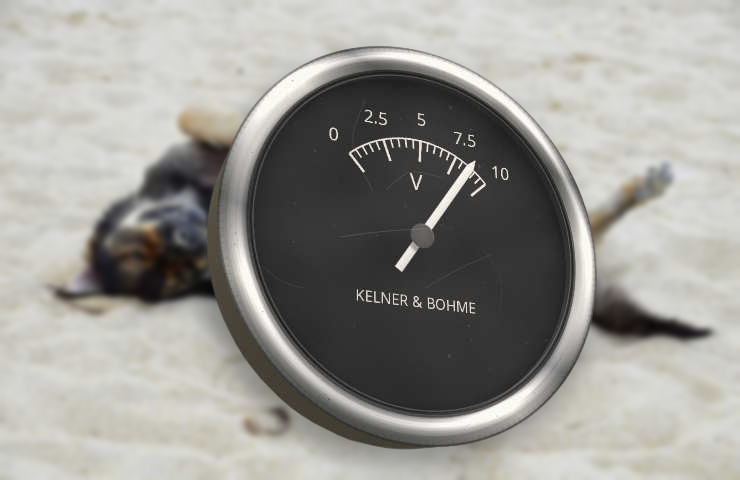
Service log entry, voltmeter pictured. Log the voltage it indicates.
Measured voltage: 8.5 V
